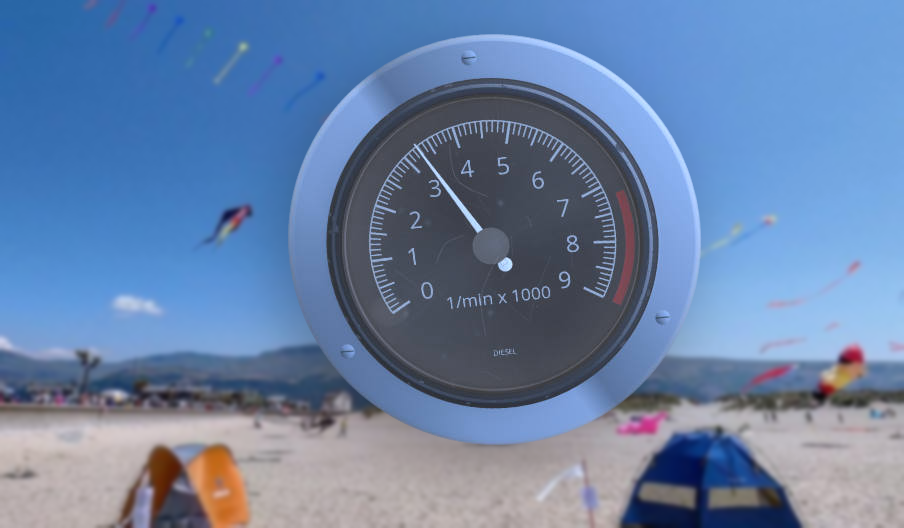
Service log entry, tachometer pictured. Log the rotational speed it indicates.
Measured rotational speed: 3300 rpm
